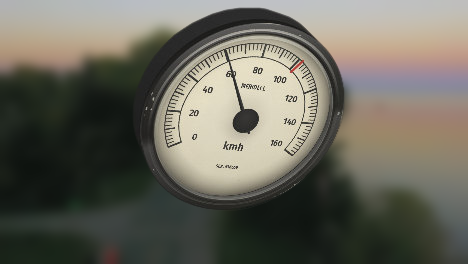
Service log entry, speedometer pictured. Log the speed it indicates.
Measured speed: 60 km/h
